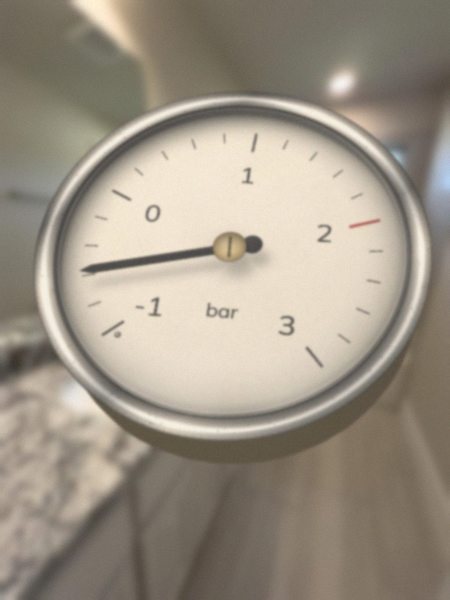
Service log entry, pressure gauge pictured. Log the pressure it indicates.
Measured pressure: -0.6 bar
